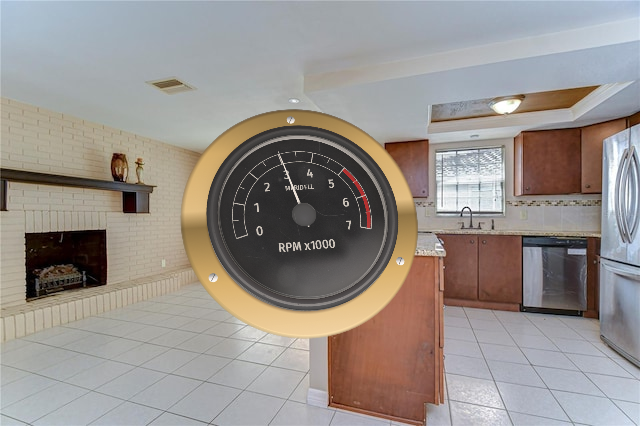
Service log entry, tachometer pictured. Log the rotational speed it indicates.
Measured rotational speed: 3000 rpm
